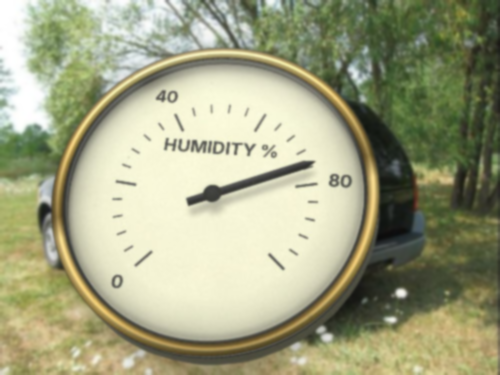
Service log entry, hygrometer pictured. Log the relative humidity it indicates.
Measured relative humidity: 76 %
